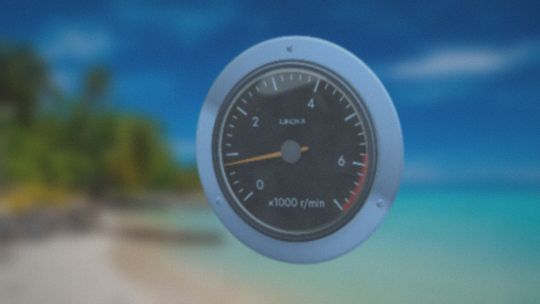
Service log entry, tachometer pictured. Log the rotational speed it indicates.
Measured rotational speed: 800 rpm
